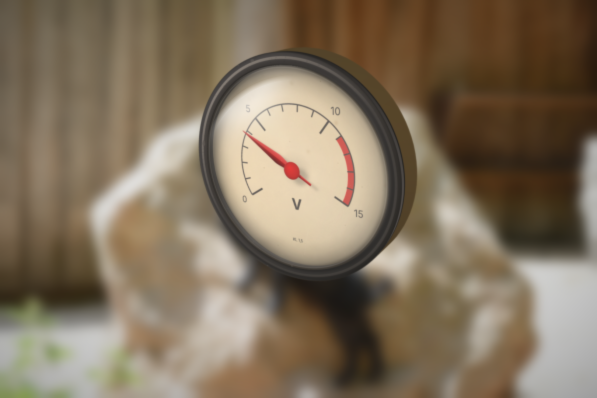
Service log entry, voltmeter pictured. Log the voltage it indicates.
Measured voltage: 4 V
